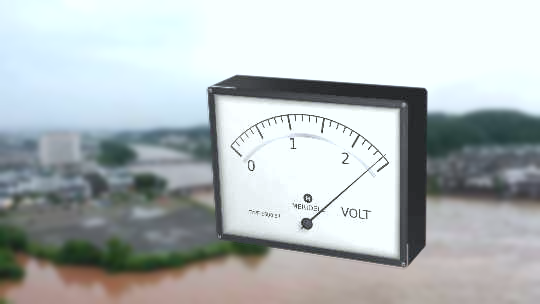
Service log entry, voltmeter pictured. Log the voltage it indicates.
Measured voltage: 2.4 V
